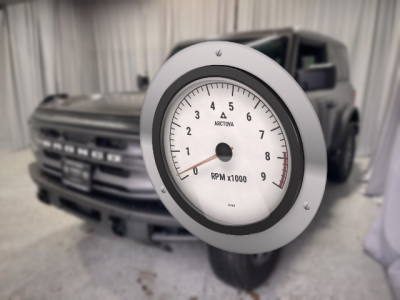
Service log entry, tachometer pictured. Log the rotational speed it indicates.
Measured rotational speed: 200 rpm
